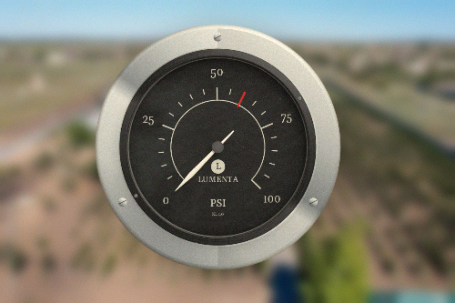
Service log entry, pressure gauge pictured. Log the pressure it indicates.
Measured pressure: 0 psi
